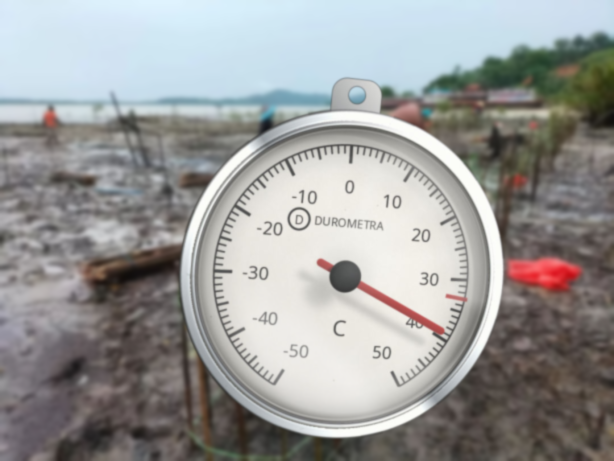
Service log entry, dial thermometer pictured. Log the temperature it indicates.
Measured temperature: 39 °C
